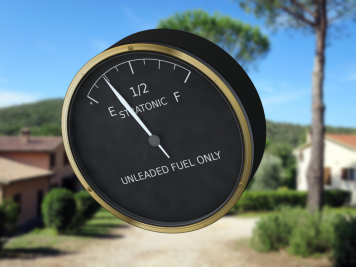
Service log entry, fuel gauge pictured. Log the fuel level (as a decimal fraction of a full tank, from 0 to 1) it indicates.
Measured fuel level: 0.25
